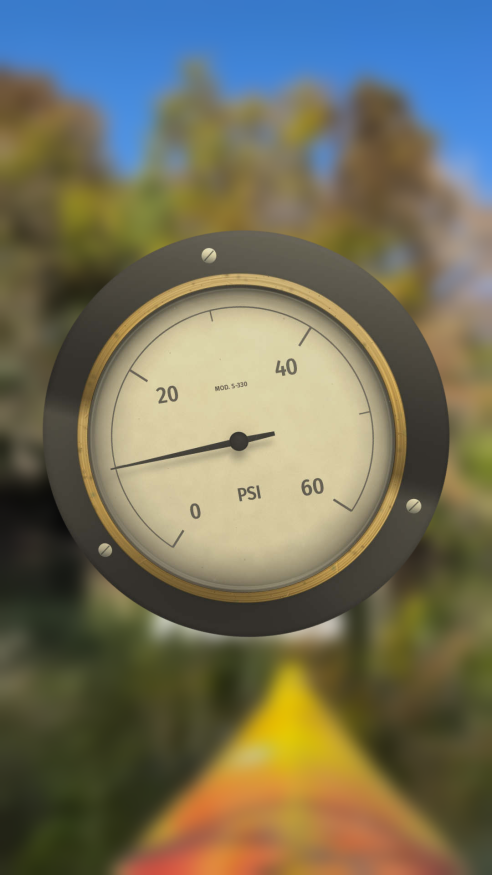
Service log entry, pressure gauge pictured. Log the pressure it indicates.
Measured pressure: 10 psi
